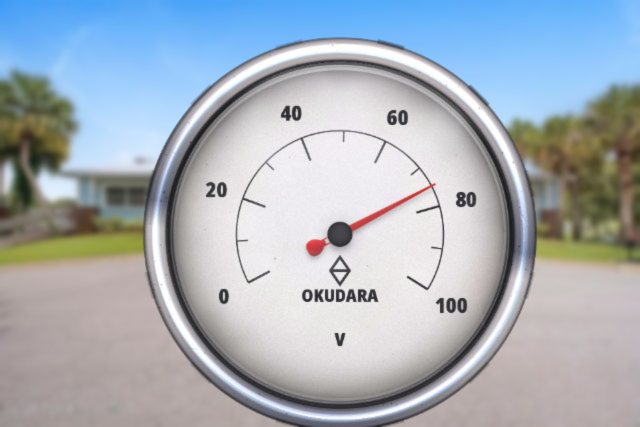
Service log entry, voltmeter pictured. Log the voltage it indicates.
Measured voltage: 75 V
